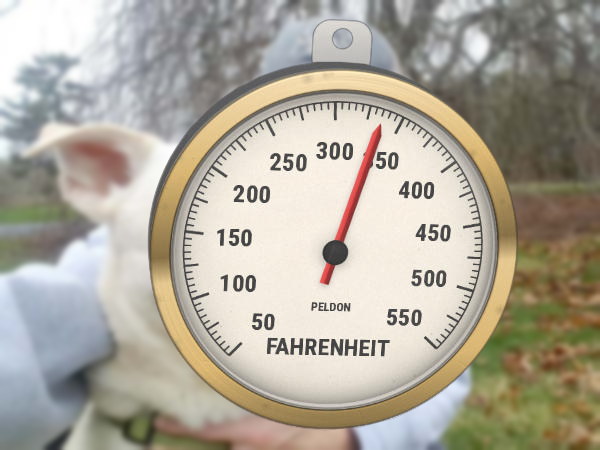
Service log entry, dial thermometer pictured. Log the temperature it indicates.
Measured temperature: 335 °F
